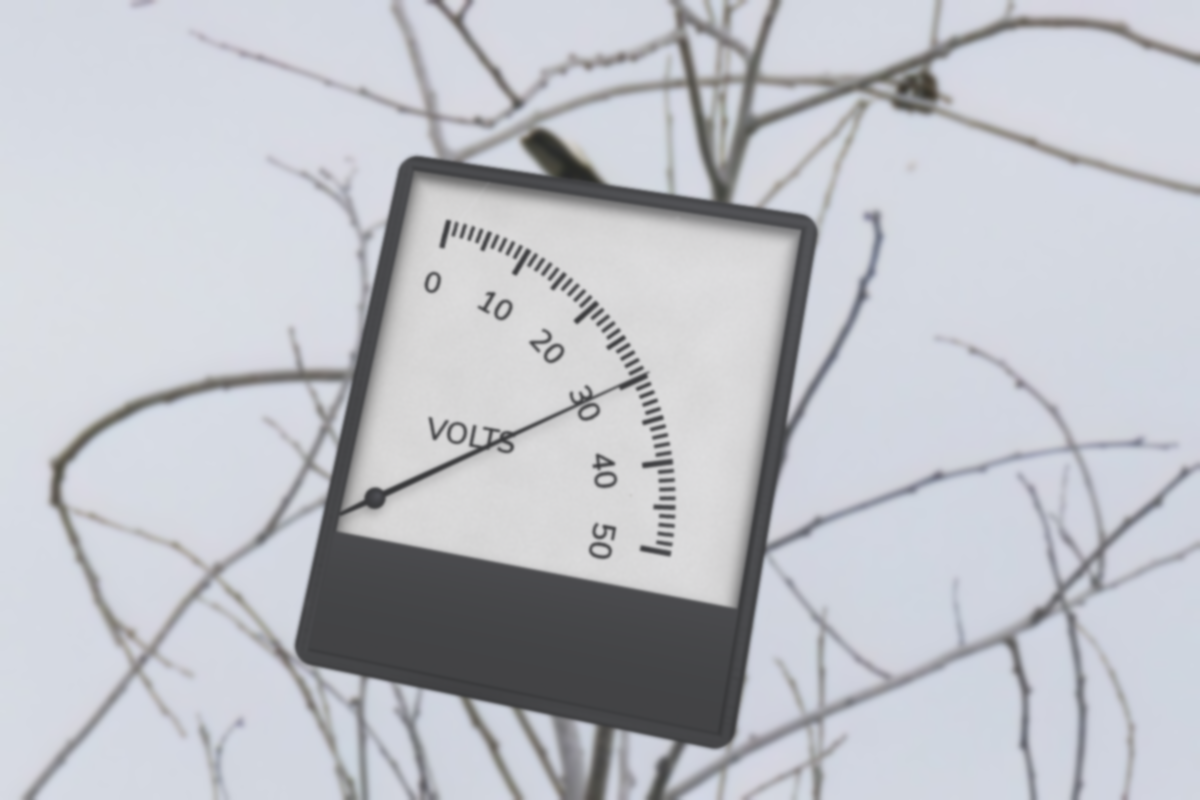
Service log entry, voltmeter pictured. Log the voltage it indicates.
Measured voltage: 30 V
